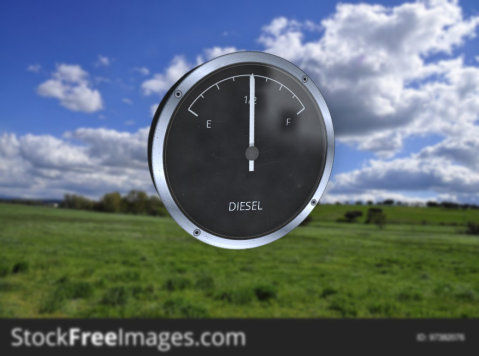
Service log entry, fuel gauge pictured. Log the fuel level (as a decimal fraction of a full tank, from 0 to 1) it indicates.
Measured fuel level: 0.5
